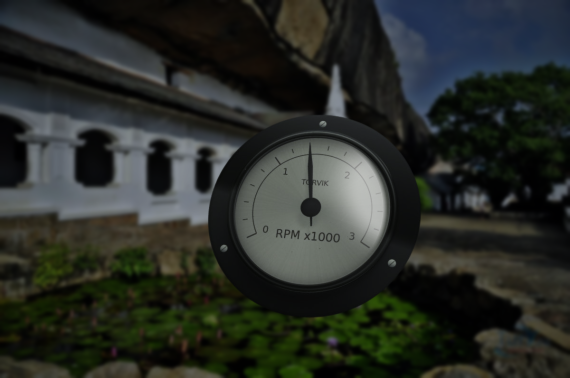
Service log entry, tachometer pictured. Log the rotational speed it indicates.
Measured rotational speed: 1400 rpm
